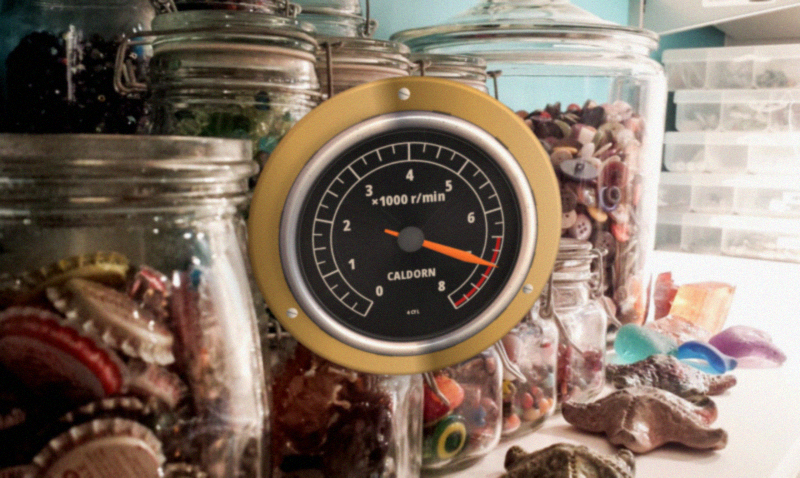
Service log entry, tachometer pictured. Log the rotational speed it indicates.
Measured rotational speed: 7000 rpm
